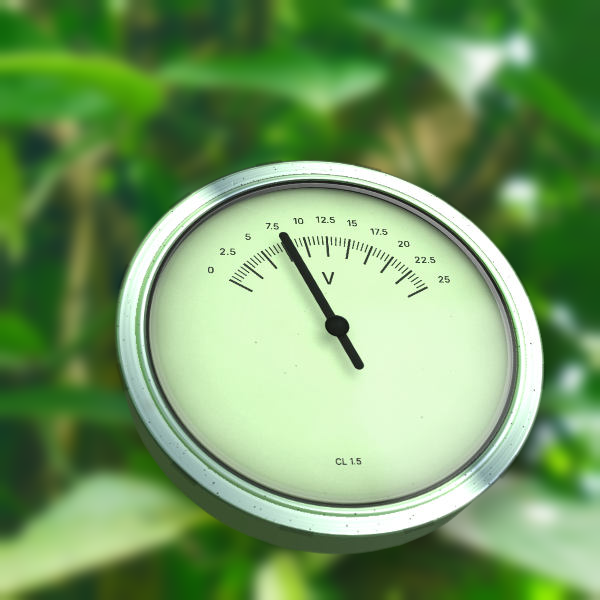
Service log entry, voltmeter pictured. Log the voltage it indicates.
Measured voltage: 7.5 V
